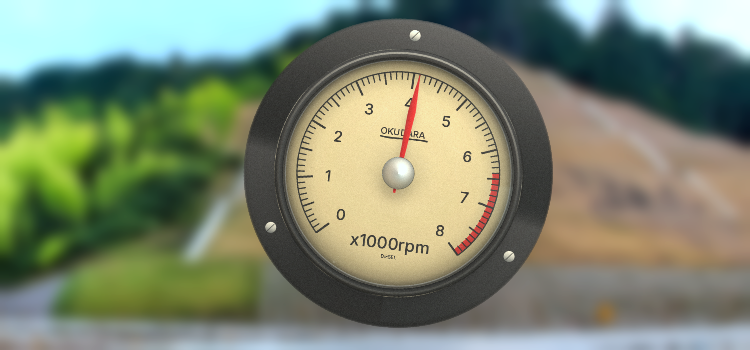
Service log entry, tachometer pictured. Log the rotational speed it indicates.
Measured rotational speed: 4100 rpm
